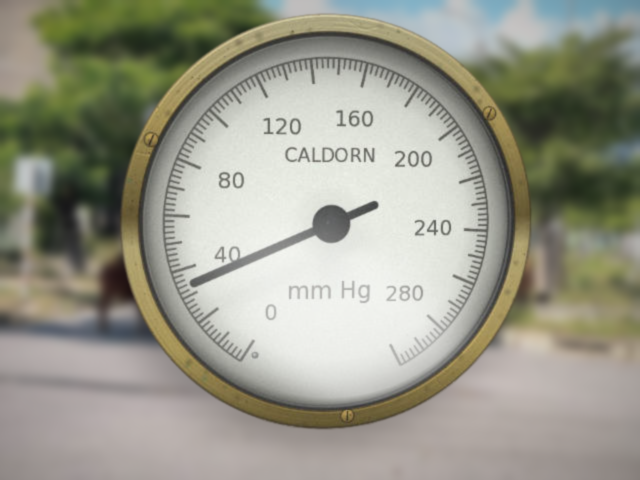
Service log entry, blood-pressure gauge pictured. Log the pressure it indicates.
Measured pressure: 34 mmHg
